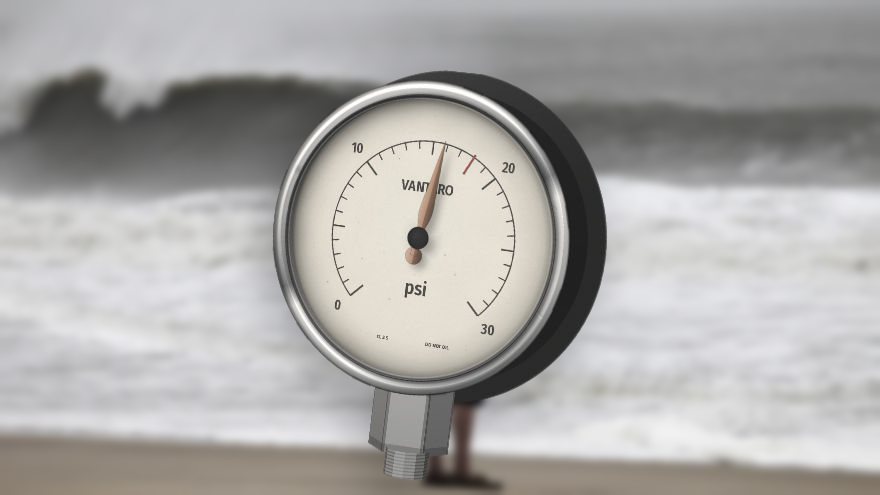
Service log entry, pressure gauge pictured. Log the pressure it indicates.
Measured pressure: 16 psi
